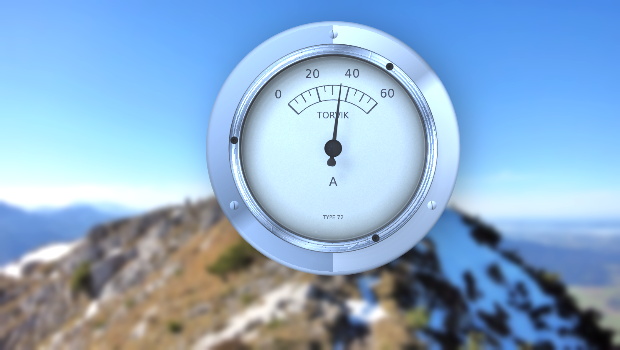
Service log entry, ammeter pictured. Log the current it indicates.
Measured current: 35 A
